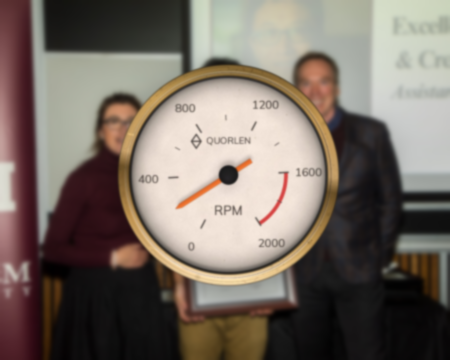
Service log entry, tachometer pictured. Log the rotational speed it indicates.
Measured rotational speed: 200 rpm
